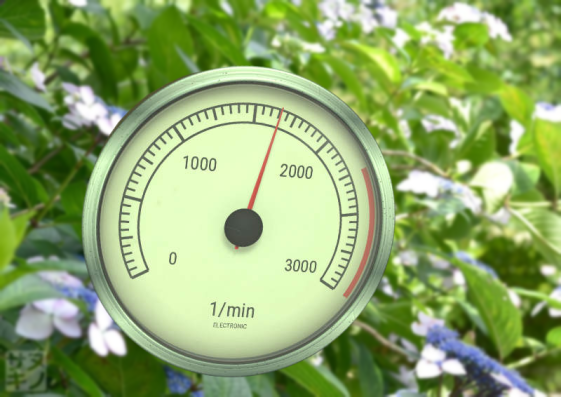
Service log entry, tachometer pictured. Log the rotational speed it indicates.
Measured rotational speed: 1650 rpm
